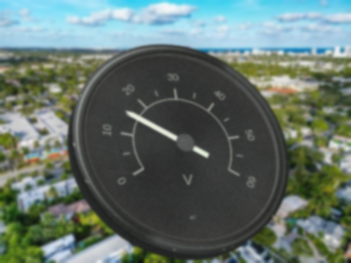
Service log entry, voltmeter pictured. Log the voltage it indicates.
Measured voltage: 15 V
